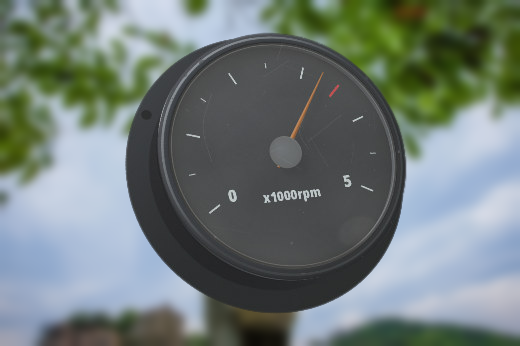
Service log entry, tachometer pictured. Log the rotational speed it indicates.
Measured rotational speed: 3250 rpm
